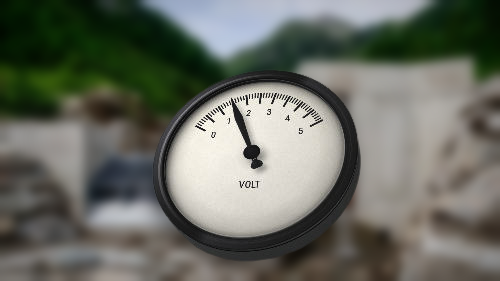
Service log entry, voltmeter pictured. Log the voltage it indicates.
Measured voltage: 1.5 V
